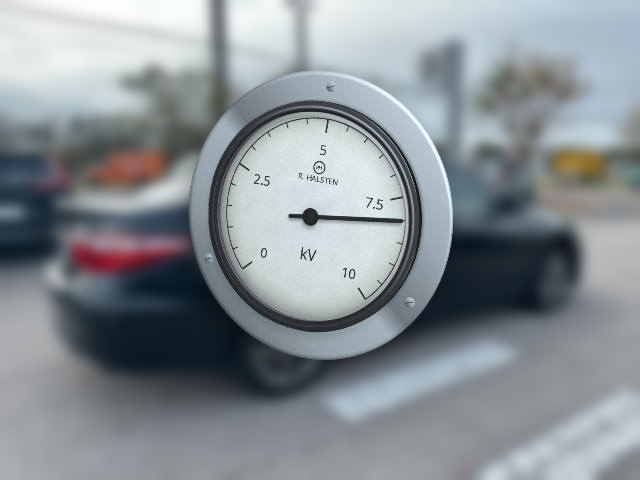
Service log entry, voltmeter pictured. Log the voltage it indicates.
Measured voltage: 8 kV
